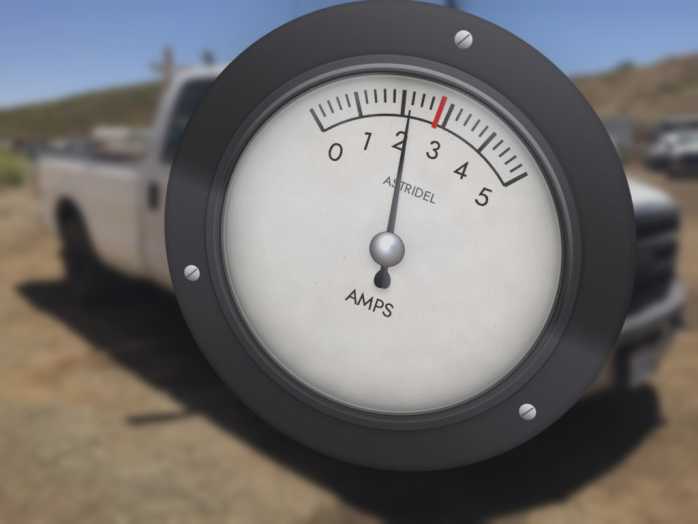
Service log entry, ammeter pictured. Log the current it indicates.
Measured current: 2.2 A
